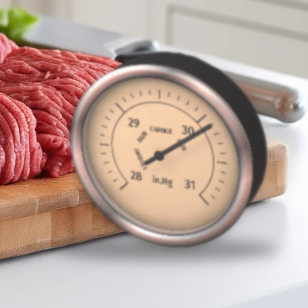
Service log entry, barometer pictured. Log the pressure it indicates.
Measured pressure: 30.1 inHg
